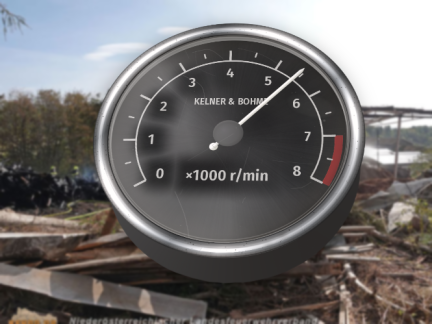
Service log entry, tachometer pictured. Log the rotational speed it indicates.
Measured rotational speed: 5500 rpm
